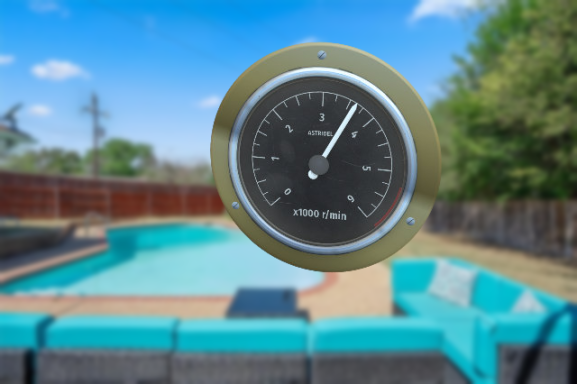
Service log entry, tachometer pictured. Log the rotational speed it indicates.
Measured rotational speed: 3625 rpm
